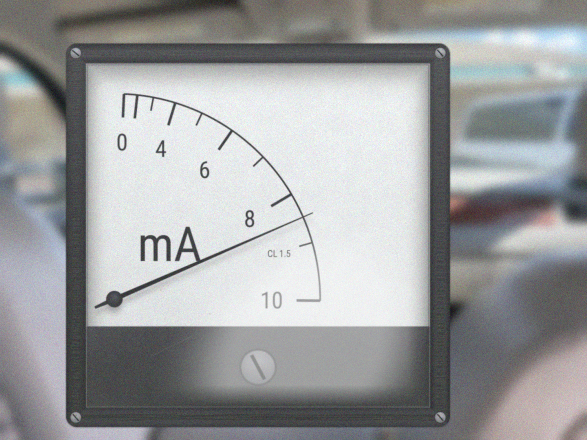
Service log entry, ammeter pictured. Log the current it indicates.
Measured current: 8.5 mA
